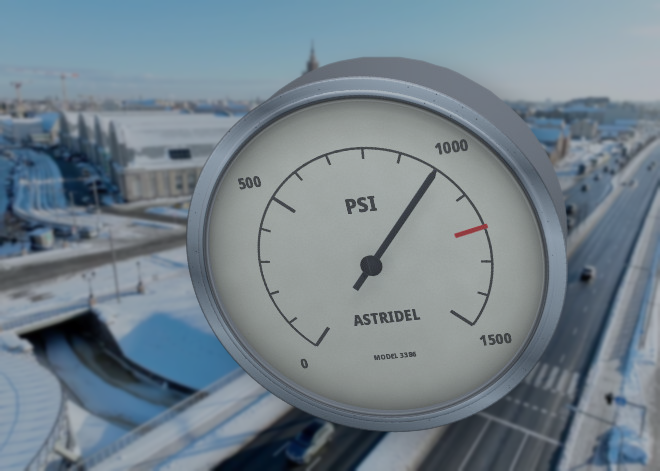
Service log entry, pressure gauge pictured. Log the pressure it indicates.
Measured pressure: 1000 psi
